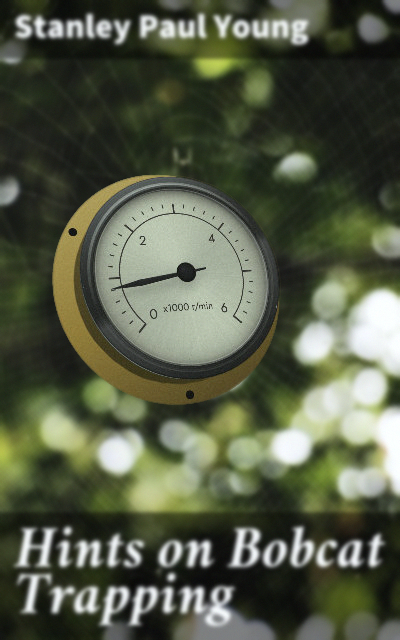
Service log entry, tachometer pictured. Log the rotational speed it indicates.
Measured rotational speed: 800 rpm
